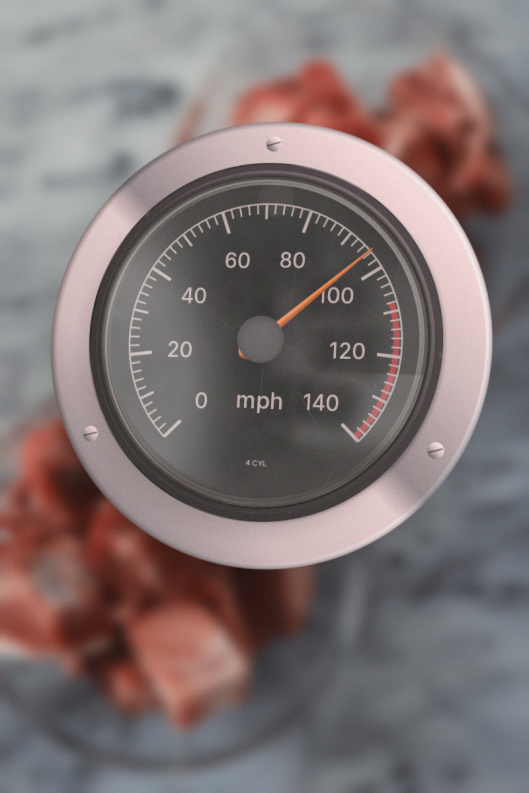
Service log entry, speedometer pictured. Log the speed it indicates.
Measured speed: 96 mph
